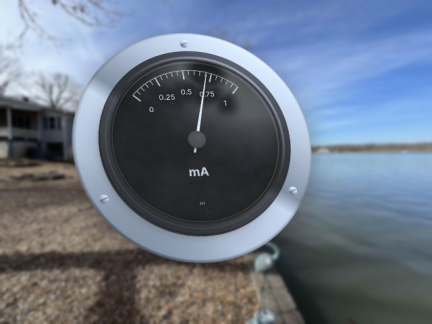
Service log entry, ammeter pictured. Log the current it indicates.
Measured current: 0.7 mA
